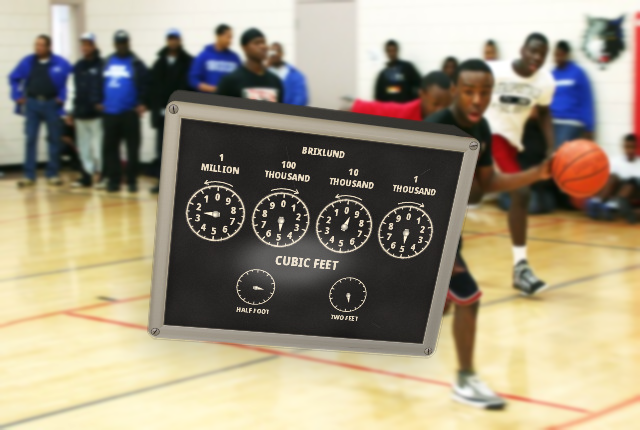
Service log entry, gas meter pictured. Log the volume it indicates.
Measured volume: 249500 ft³
